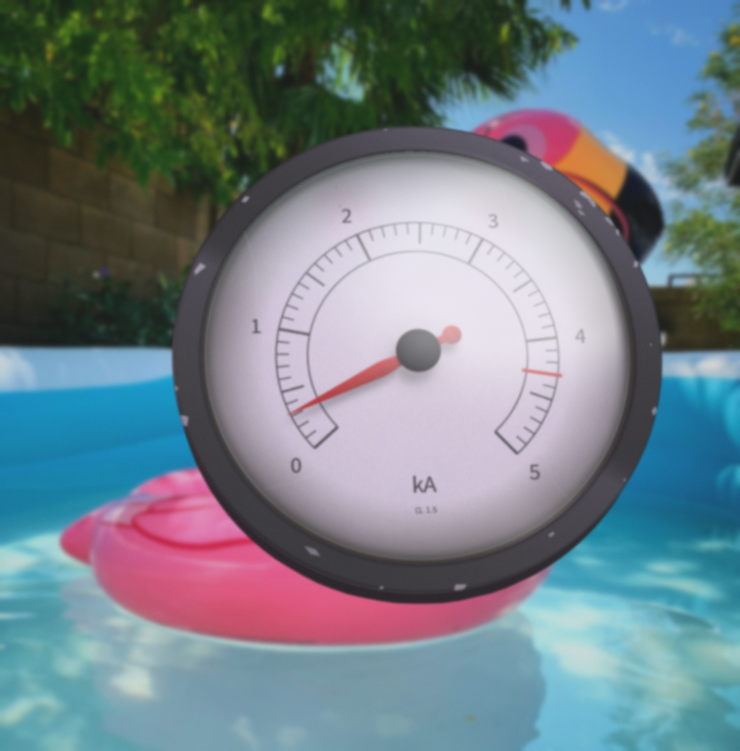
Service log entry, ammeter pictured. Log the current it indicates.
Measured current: 0.3 kA
